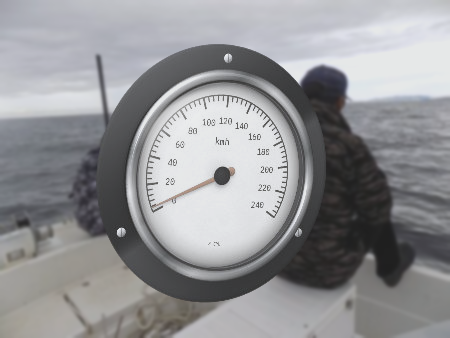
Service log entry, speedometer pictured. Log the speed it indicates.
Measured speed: 4 km/h
